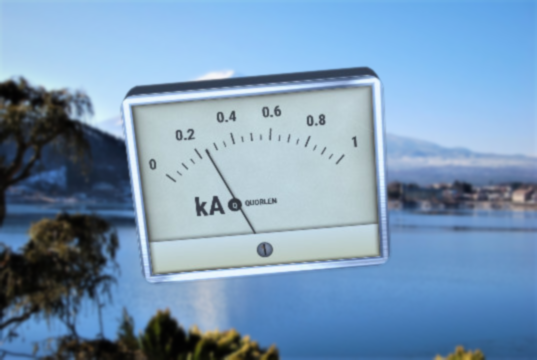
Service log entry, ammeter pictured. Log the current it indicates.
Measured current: 0.25 kA
